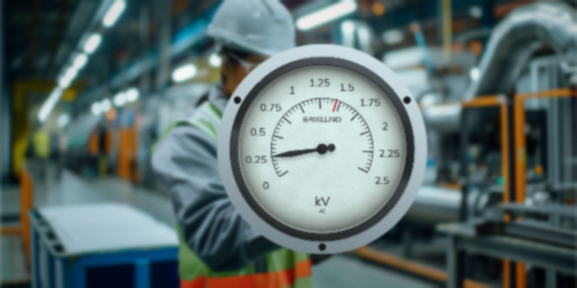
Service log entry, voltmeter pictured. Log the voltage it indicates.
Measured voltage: 0.25 kV
